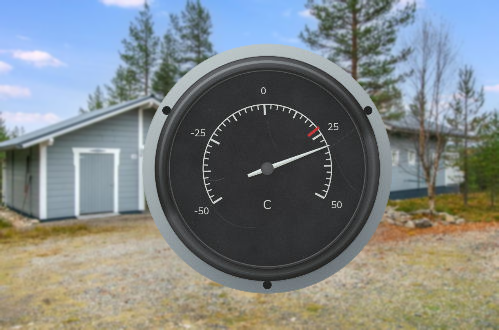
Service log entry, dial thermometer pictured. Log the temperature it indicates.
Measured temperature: 30 °C
